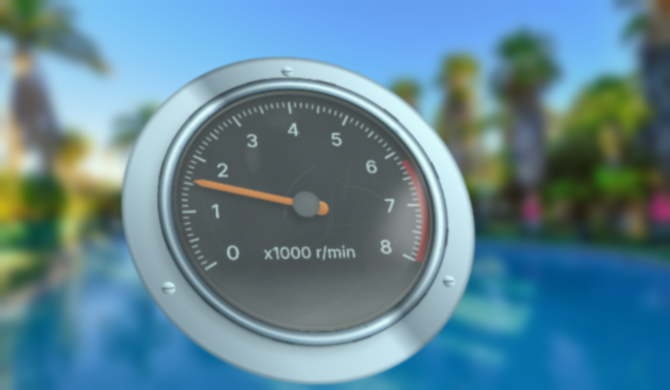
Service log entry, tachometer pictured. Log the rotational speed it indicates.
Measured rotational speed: 1500 rpm
